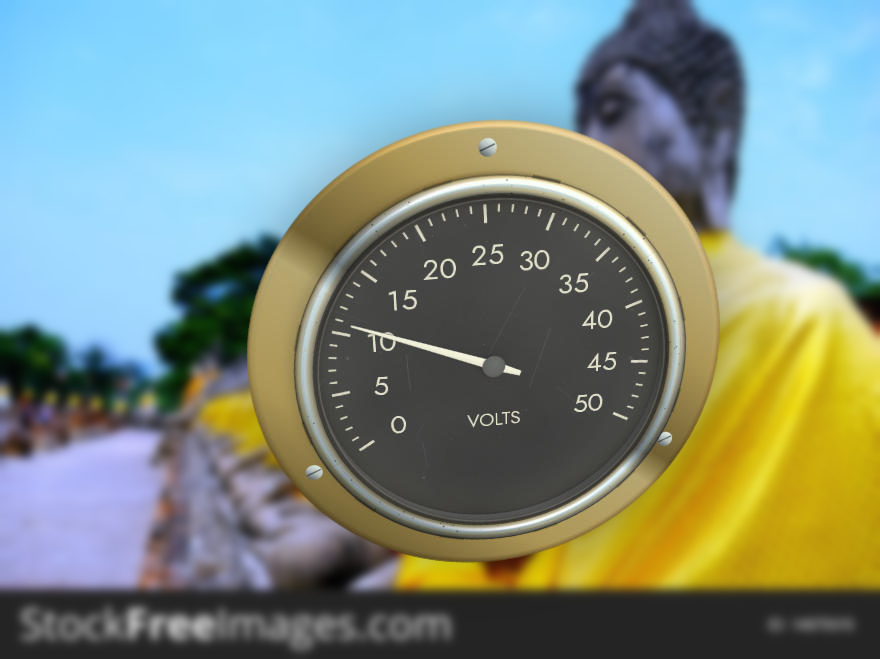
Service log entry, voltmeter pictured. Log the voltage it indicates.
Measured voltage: 11 V
